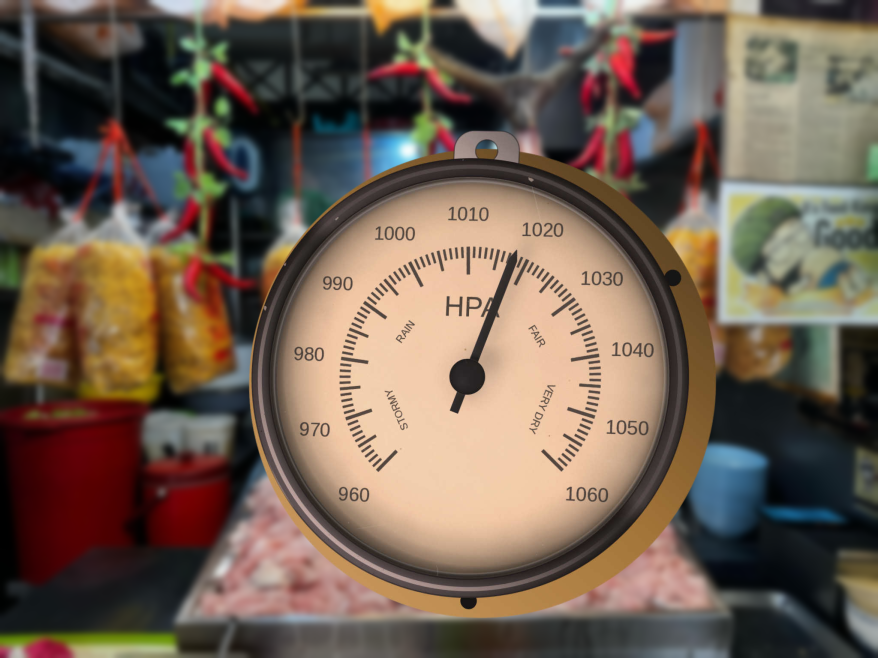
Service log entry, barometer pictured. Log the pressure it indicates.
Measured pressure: 1018 hPa
